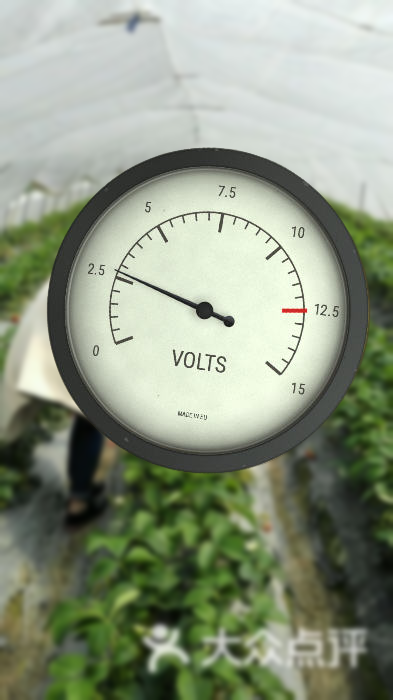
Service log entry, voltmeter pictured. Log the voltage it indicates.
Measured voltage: 2.75 V
